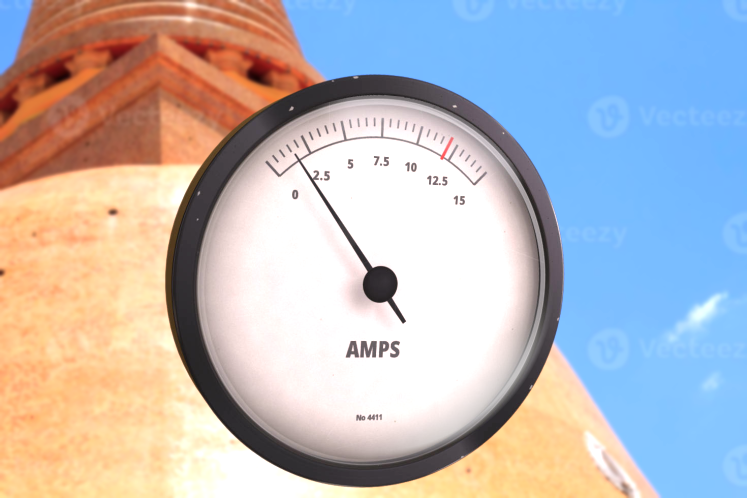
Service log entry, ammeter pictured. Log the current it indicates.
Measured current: 1.5 A
